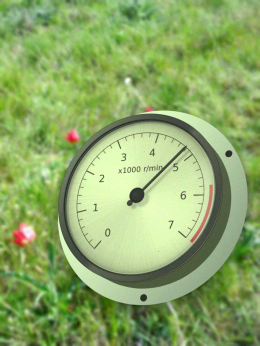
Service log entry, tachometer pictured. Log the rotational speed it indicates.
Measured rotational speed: 4800 rpm
